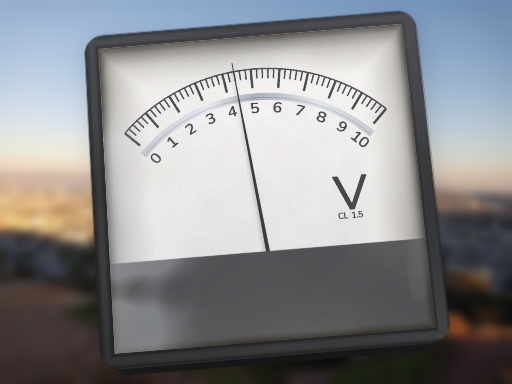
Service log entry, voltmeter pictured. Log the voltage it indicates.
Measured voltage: 4.4 V
